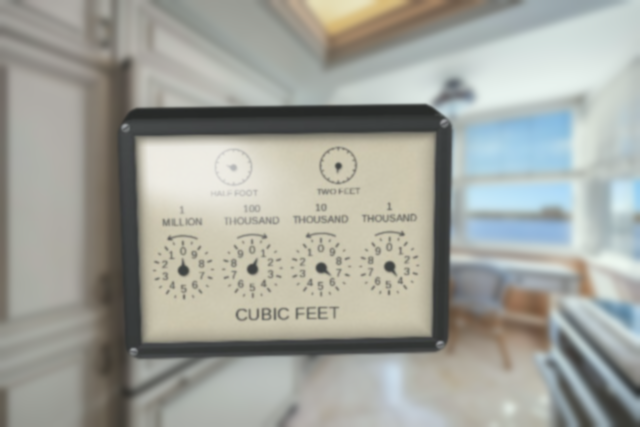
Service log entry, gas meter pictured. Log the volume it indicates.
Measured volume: 6400 ft³
